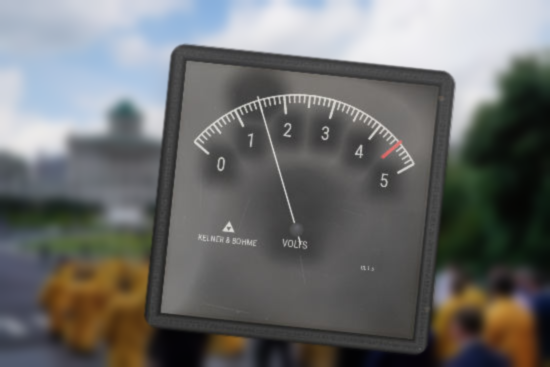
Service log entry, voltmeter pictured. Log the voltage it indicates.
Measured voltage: 1.5 V
